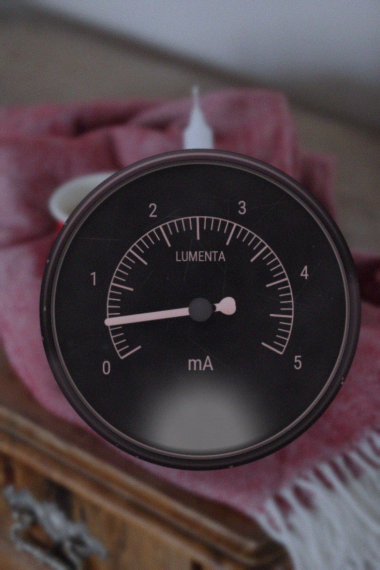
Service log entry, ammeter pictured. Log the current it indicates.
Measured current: 0.5 mA
